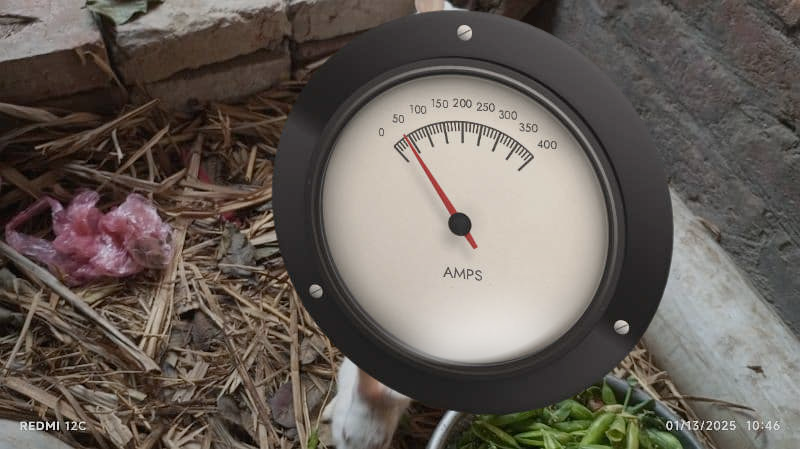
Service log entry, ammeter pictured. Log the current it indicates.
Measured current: 50 A
